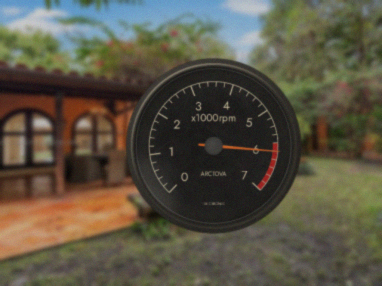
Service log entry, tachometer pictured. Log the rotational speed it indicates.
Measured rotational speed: 6000 rpm
